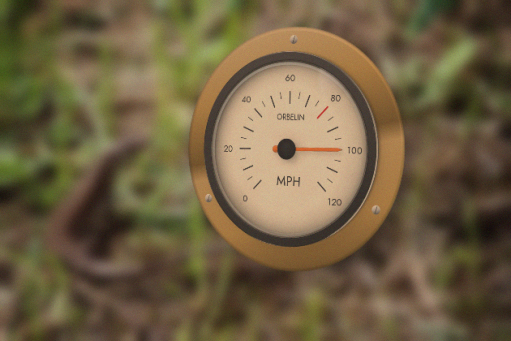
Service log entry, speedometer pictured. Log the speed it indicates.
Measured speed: 100 mph
